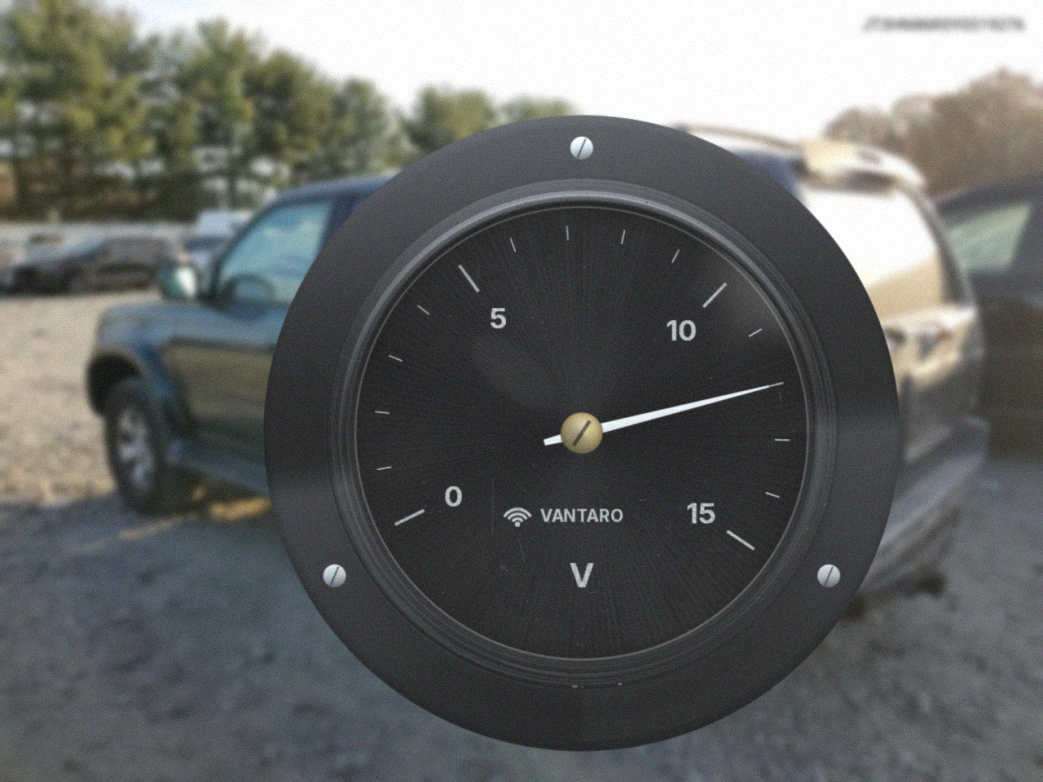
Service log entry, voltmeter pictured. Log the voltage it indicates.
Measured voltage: 12 V
